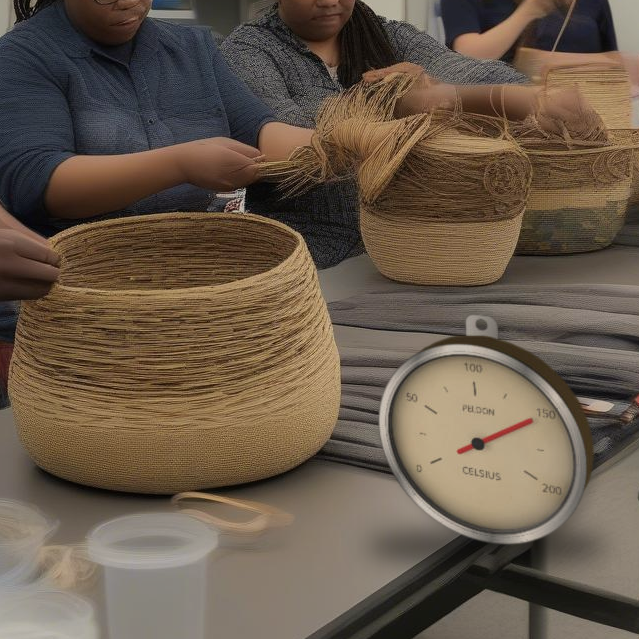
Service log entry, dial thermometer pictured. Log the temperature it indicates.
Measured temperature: 150 °C
